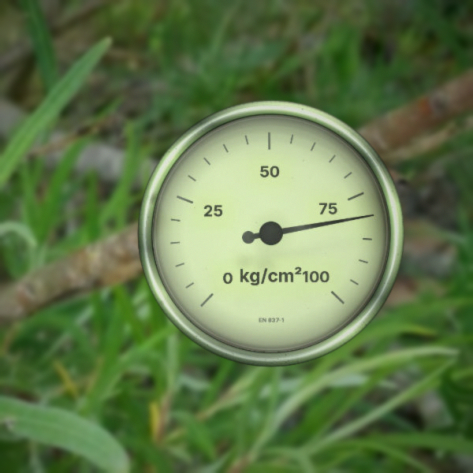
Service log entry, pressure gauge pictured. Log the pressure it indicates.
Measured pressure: 80 kg/cm²
